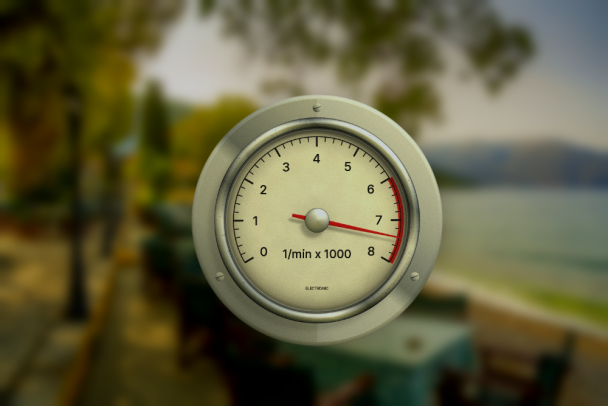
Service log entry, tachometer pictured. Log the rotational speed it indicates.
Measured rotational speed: 7400 rpm
